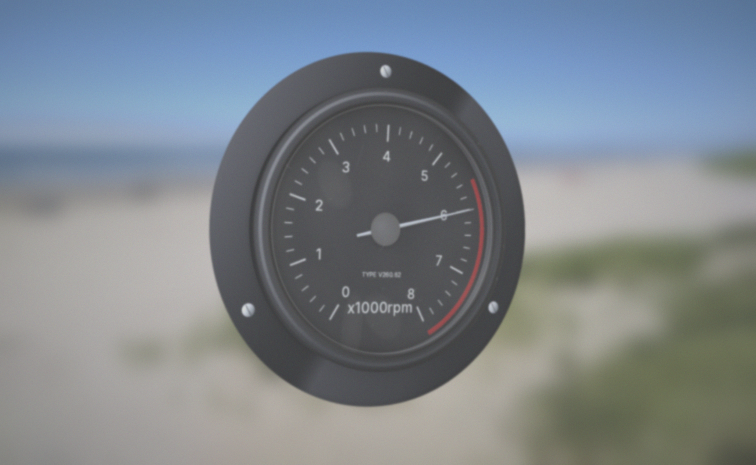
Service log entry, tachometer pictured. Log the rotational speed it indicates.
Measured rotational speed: 6000 rpm
